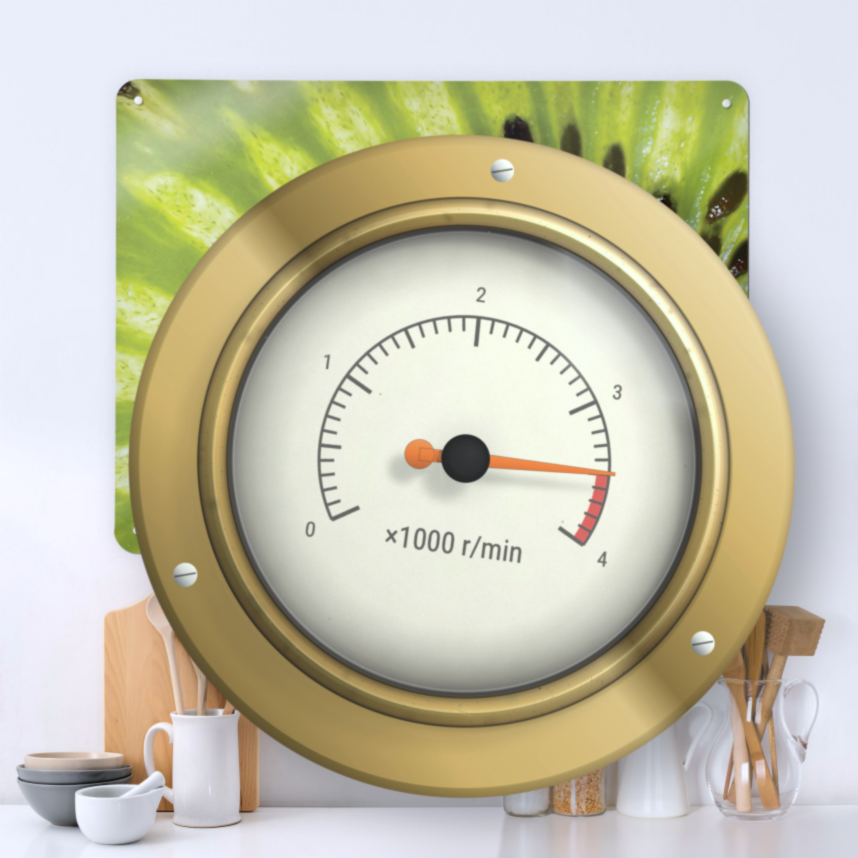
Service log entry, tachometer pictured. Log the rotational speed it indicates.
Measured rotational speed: 3500 rpm
